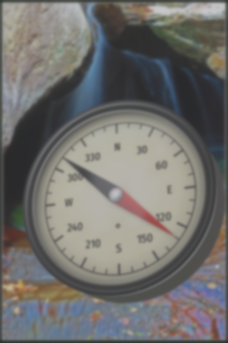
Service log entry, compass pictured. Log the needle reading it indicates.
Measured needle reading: 130 °
